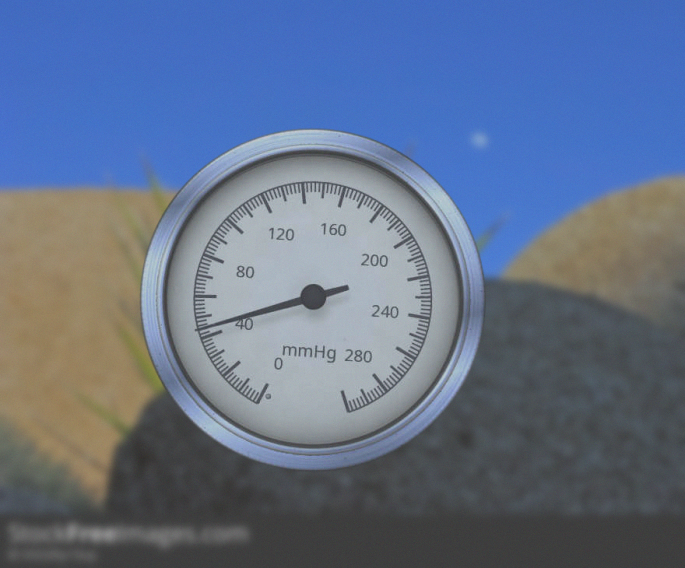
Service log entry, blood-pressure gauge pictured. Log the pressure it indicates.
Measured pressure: 44 mmHg
